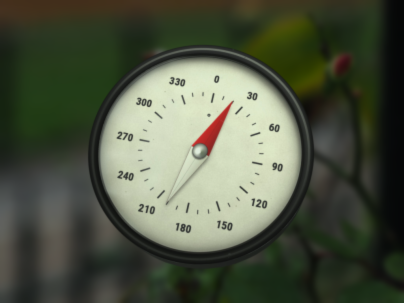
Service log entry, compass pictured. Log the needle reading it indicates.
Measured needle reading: 20 °
